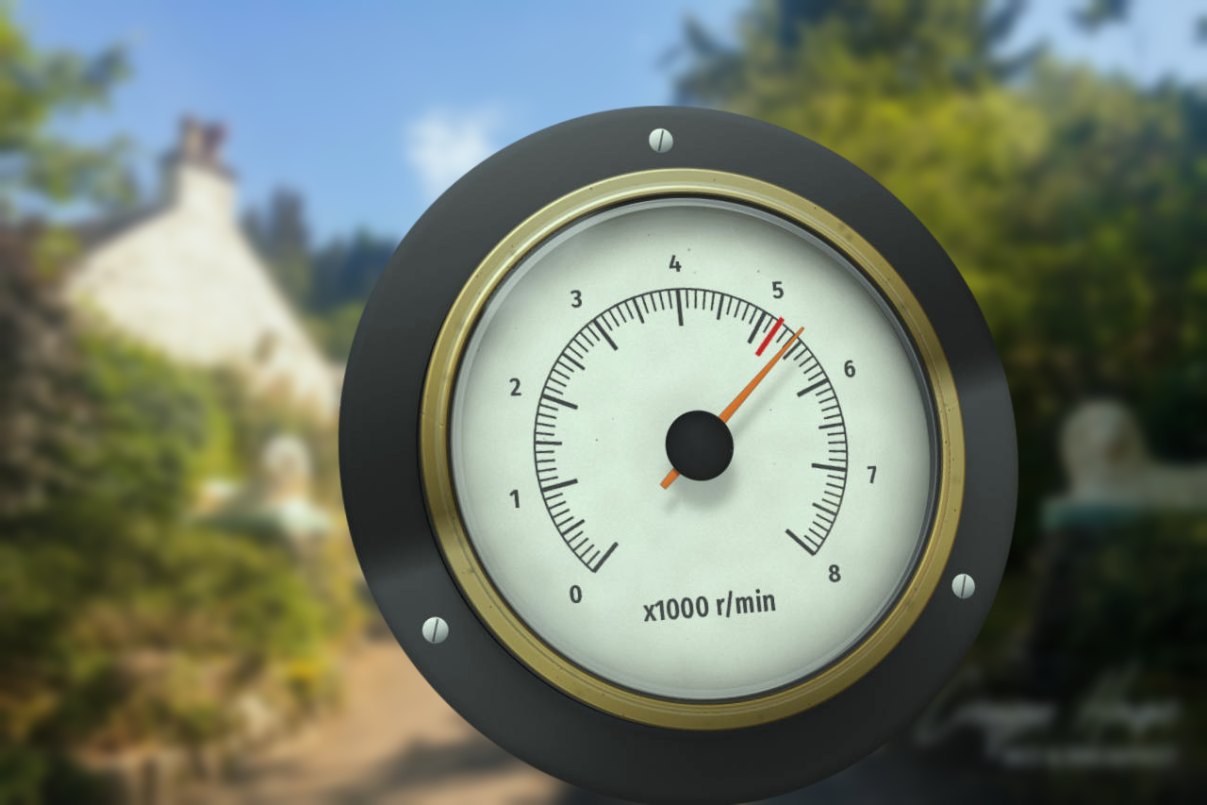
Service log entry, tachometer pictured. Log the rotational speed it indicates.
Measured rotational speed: 5400 rpm
